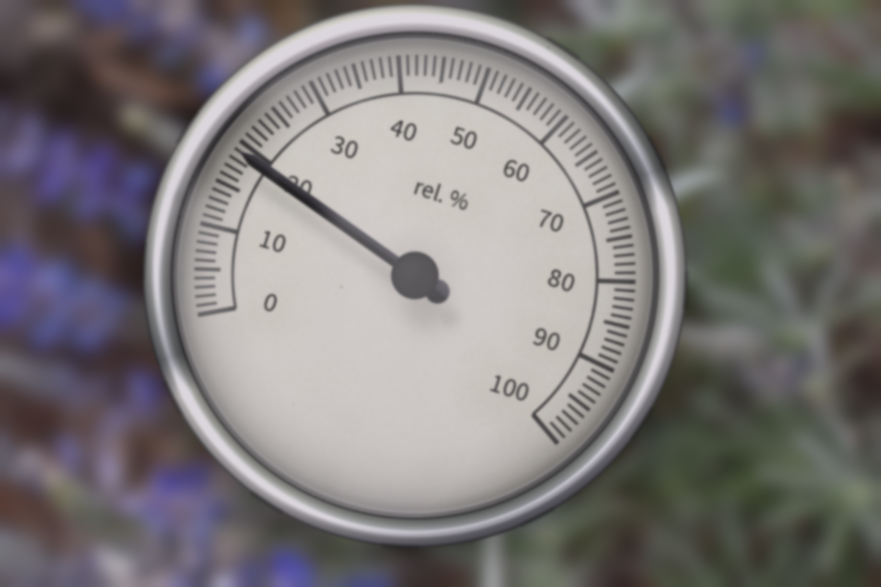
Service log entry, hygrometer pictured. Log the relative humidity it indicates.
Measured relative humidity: 19 %
